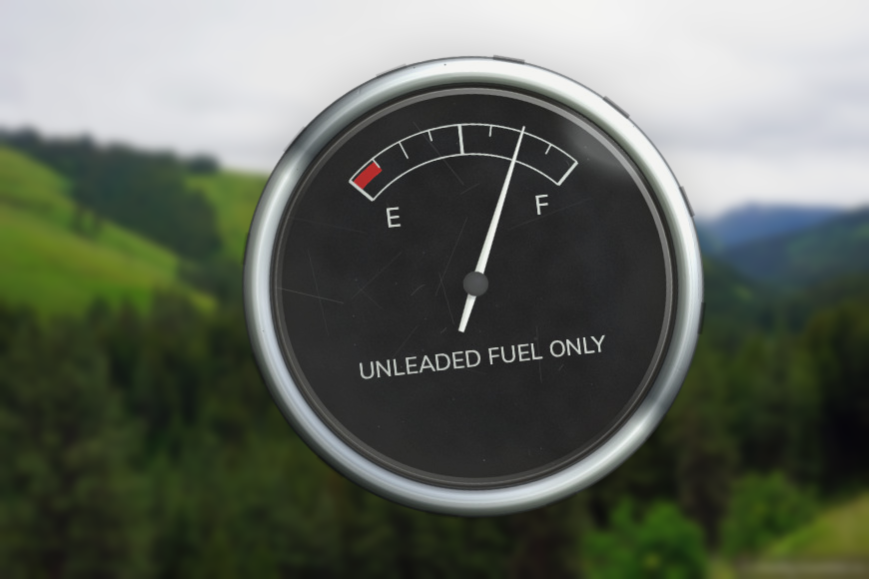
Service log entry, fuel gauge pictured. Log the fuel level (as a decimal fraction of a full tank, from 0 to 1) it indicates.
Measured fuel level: 0.75
